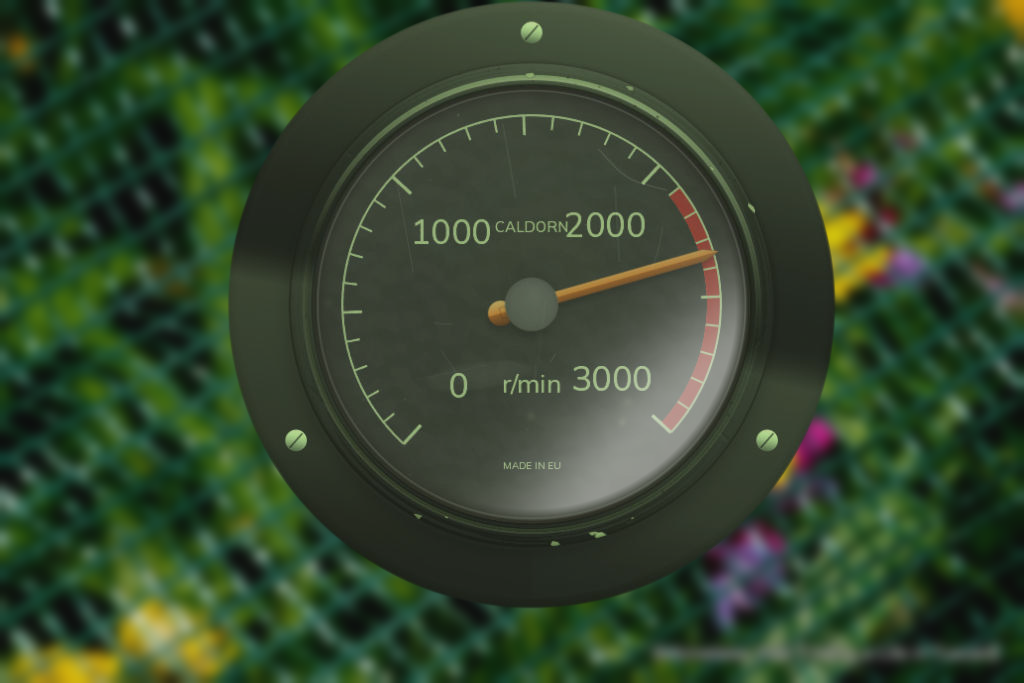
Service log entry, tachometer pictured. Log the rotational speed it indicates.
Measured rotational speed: 2350 rpm
